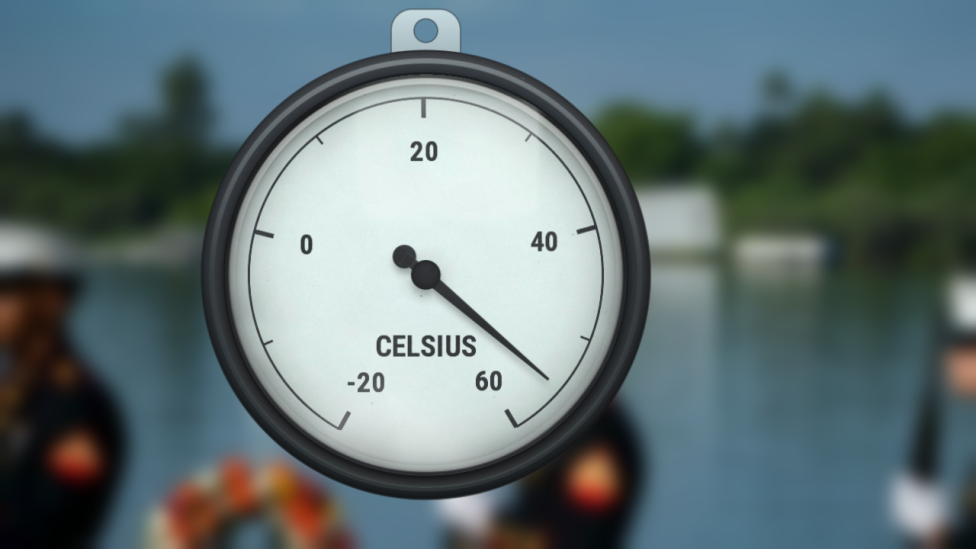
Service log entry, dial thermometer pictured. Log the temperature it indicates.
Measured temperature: 55 °C
